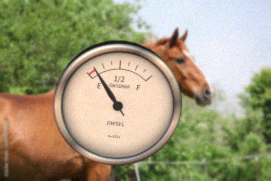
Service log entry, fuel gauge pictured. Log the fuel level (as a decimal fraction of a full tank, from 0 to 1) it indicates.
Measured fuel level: 0.125
